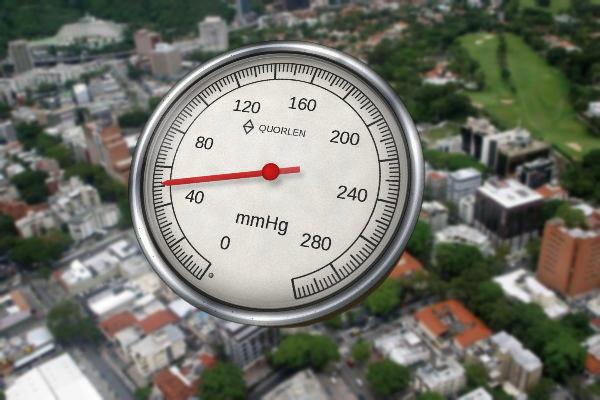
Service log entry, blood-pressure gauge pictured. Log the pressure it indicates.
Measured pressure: 50 mmHg
